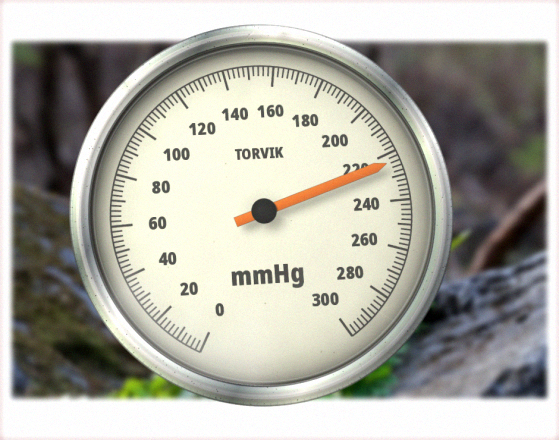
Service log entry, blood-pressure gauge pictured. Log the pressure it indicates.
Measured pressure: 224 mmHg
